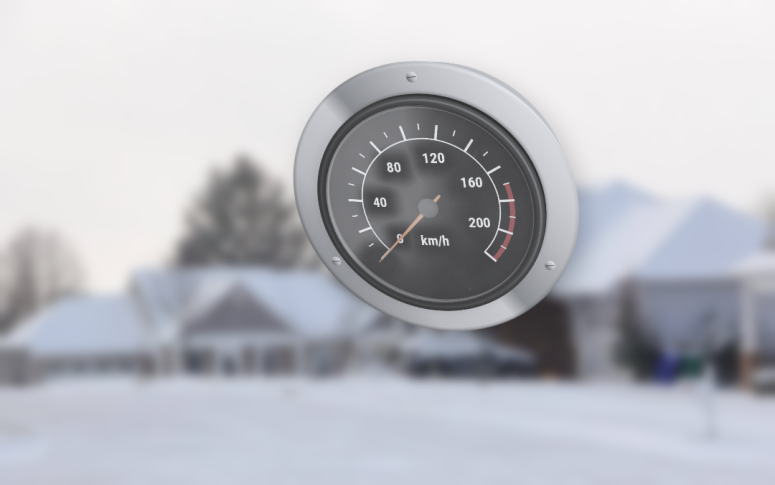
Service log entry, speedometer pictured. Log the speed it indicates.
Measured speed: 0 km/h
